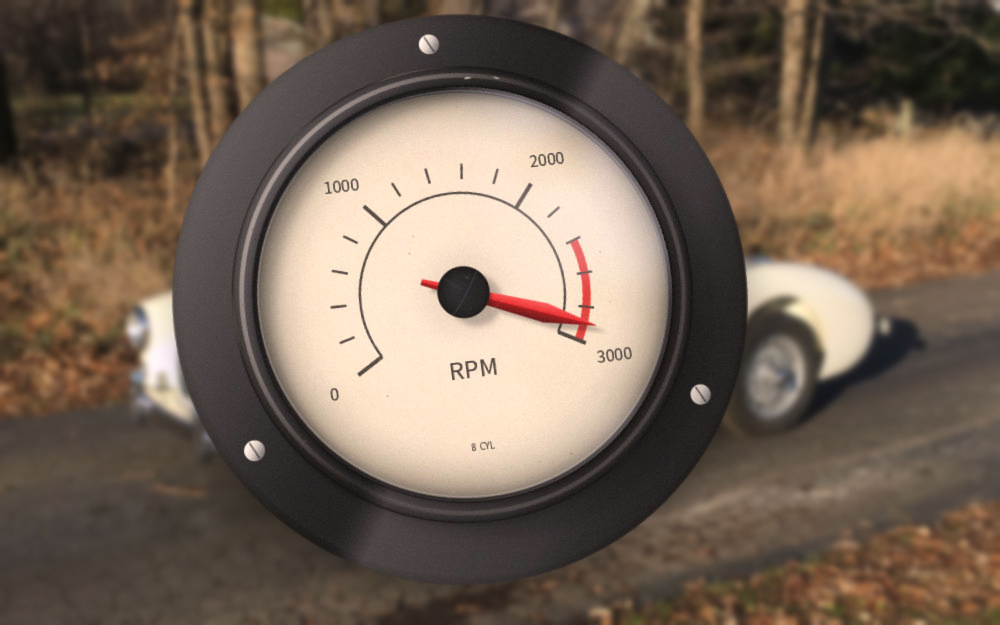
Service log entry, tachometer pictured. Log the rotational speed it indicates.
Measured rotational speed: 2900 rpm
